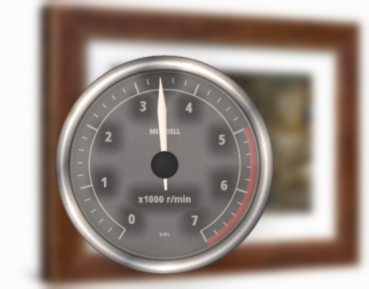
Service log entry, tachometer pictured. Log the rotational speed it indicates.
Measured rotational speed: 3400 rpm
